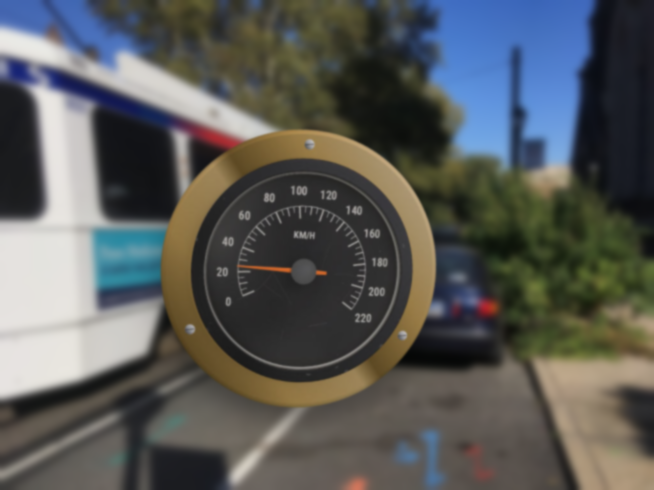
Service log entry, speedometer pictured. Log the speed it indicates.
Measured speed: 25 km/h
